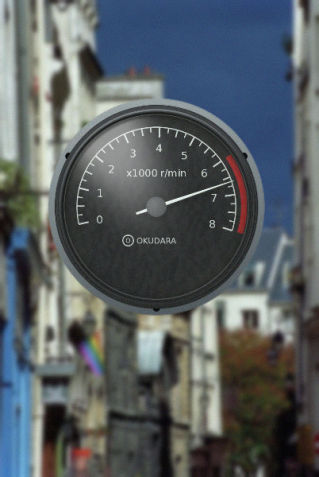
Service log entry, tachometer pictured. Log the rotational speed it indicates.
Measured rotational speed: 6625 rpm
